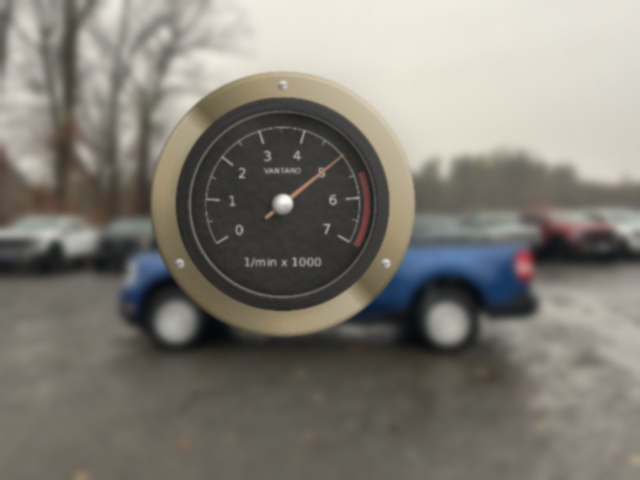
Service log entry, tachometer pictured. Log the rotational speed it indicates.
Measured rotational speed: 5000 rpm
